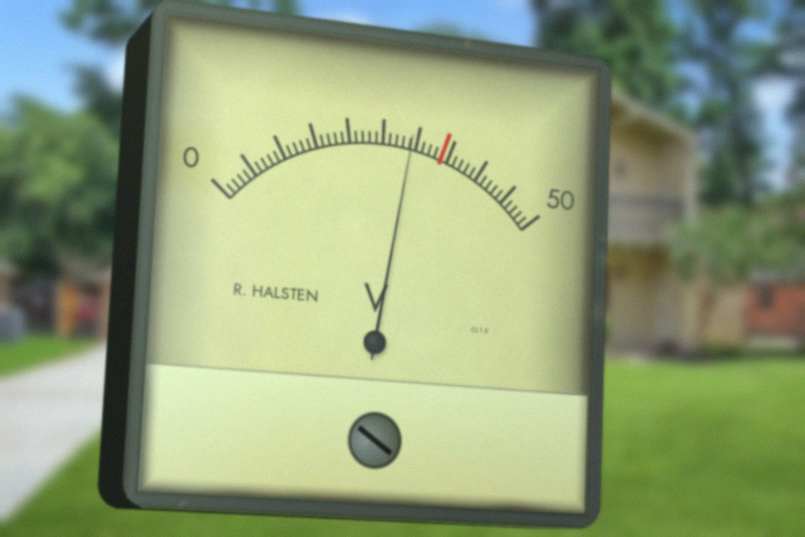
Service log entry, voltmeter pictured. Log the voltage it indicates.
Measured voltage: 29 V
